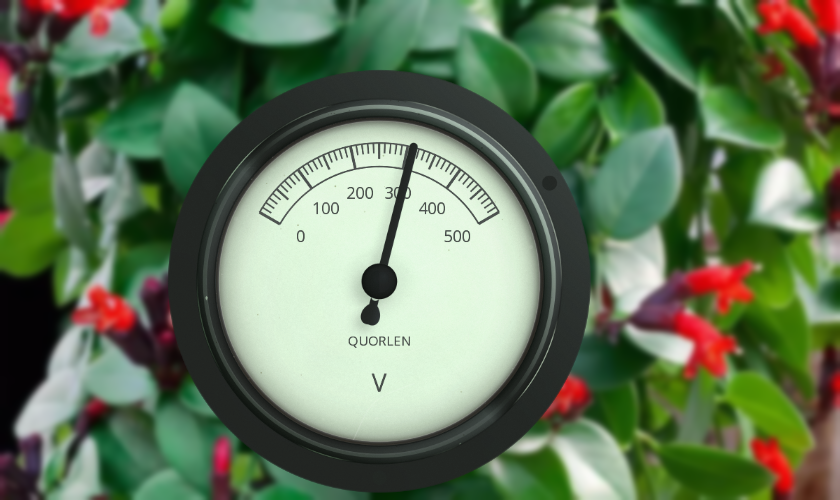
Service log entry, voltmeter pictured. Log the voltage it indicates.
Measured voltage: 310 V
